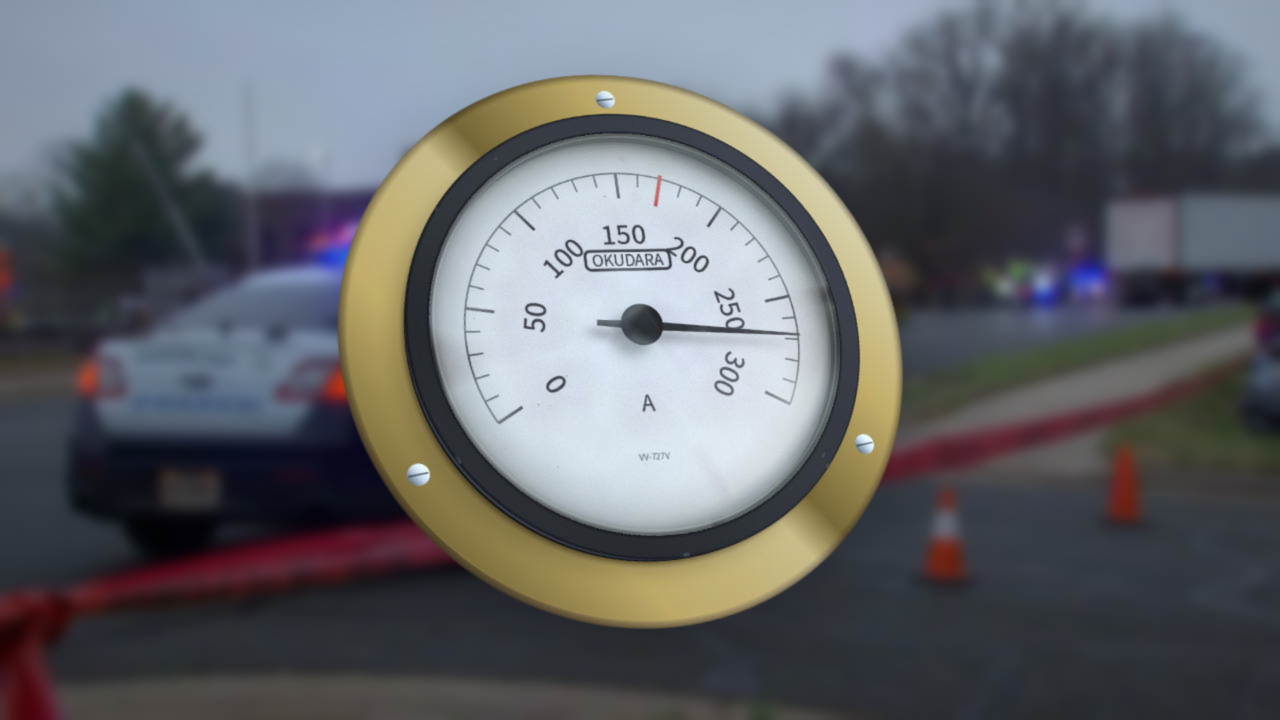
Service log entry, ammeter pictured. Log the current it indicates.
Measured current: 270 A
